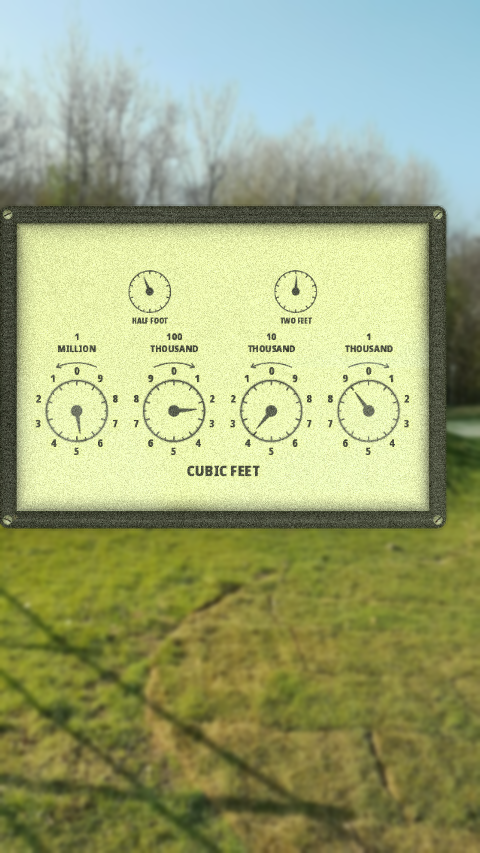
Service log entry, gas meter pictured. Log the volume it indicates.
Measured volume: 523900 ft³
